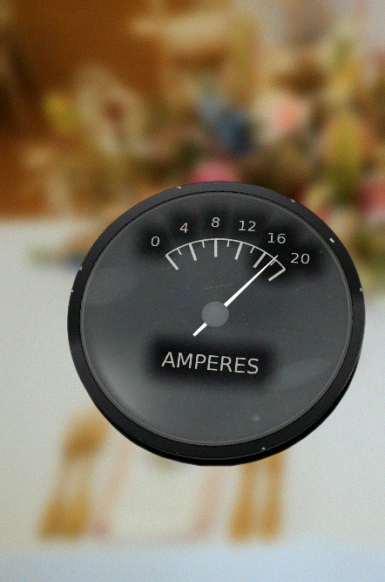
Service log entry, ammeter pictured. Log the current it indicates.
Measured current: 18 A
